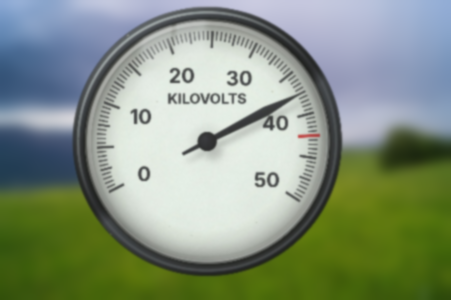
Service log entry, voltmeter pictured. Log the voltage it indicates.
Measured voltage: 37.5 kV
